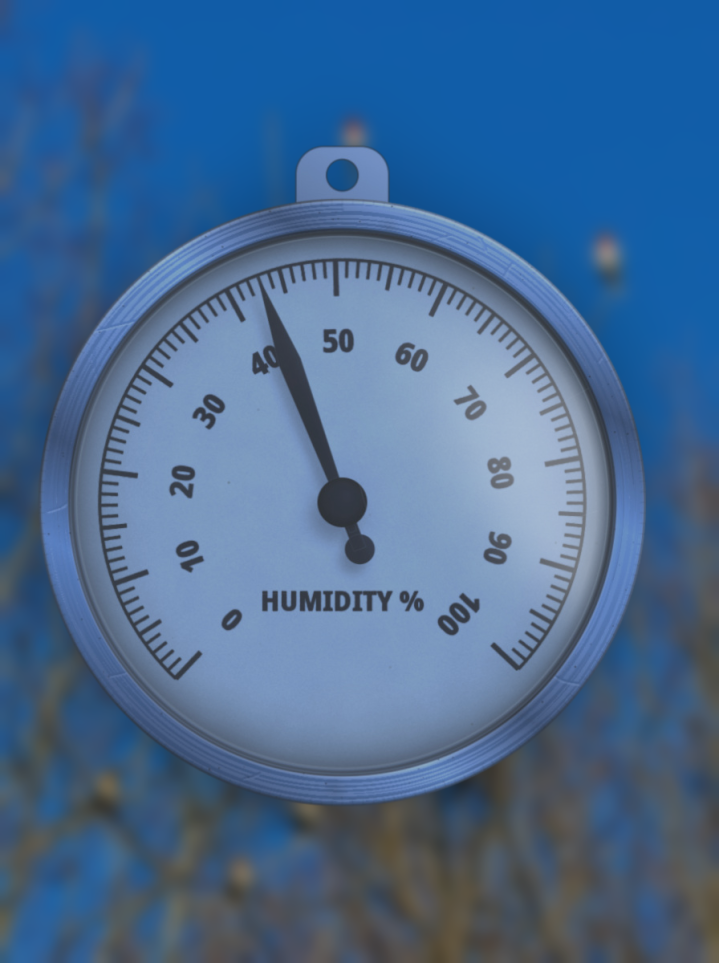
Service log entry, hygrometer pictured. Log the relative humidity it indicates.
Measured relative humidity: 43 %
